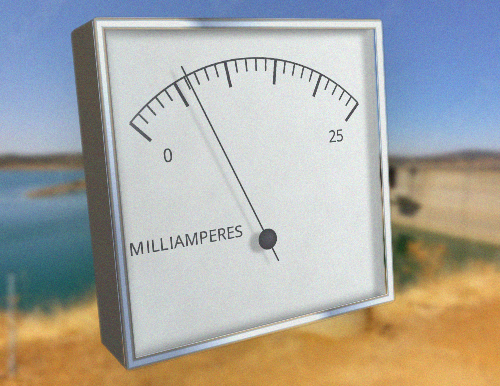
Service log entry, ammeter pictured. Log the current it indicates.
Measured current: 6 mA
